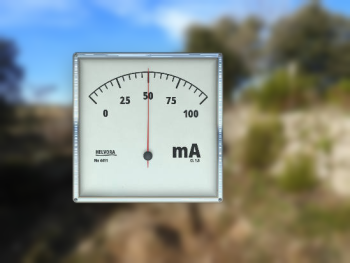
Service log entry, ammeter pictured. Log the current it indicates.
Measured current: 50 mA
